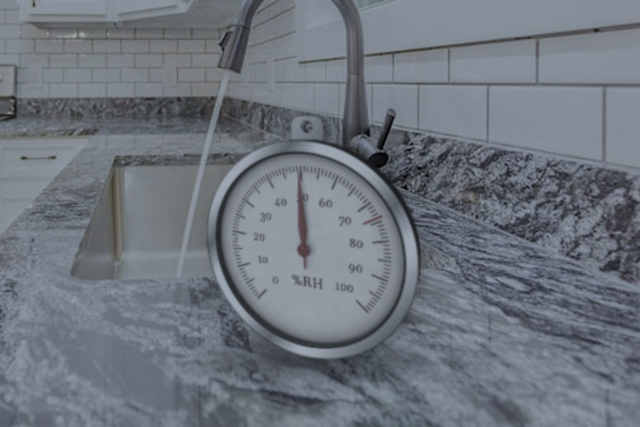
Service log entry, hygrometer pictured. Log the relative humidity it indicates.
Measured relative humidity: 50 %
